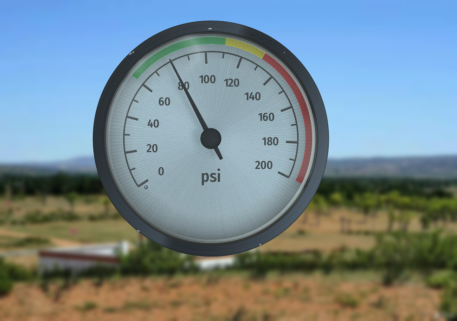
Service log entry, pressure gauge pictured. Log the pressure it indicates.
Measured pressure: 80 psi
